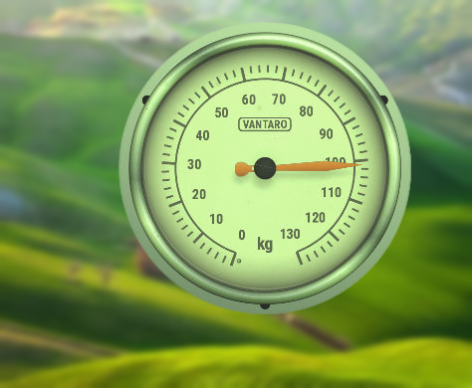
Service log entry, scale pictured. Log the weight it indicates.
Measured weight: 101 kg
